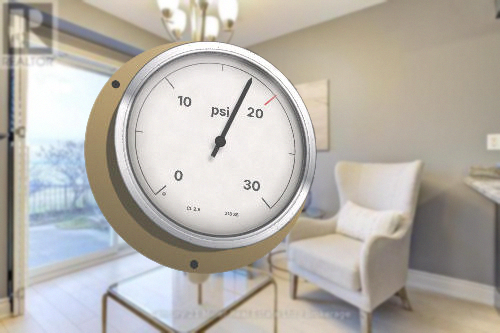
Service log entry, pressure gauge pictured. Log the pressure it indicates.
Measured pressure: 17.5 psi
